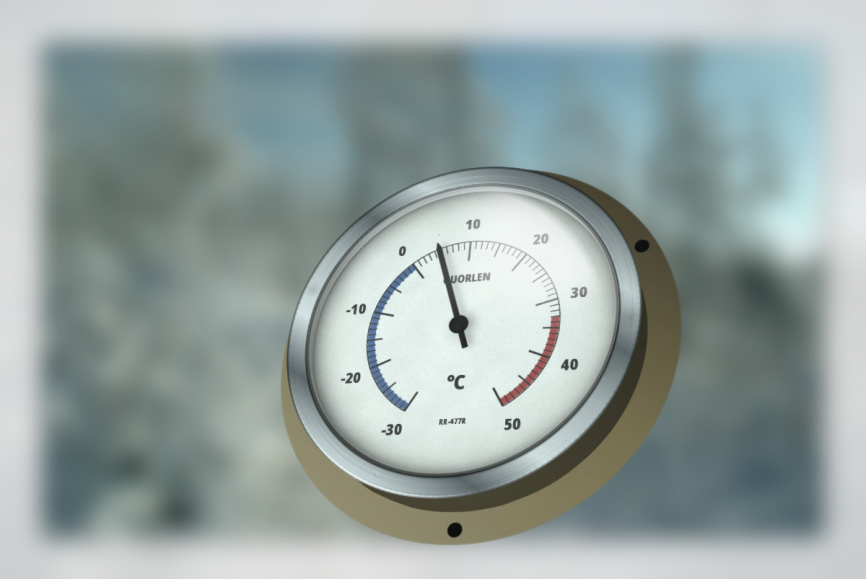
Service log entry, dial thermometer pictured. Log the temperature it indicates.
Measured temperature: 5 °C
